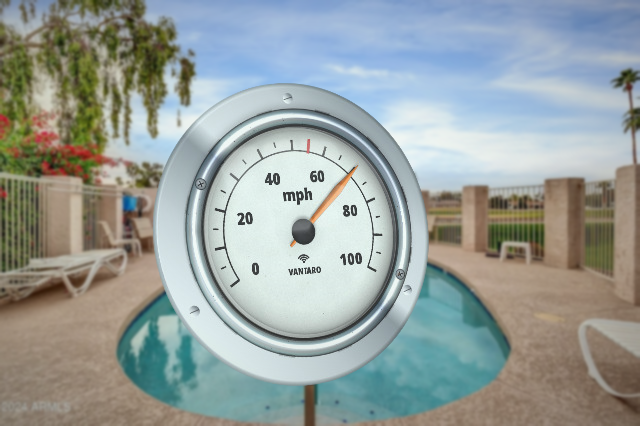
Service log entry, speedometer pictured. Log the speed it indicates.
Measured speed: 70 mph
